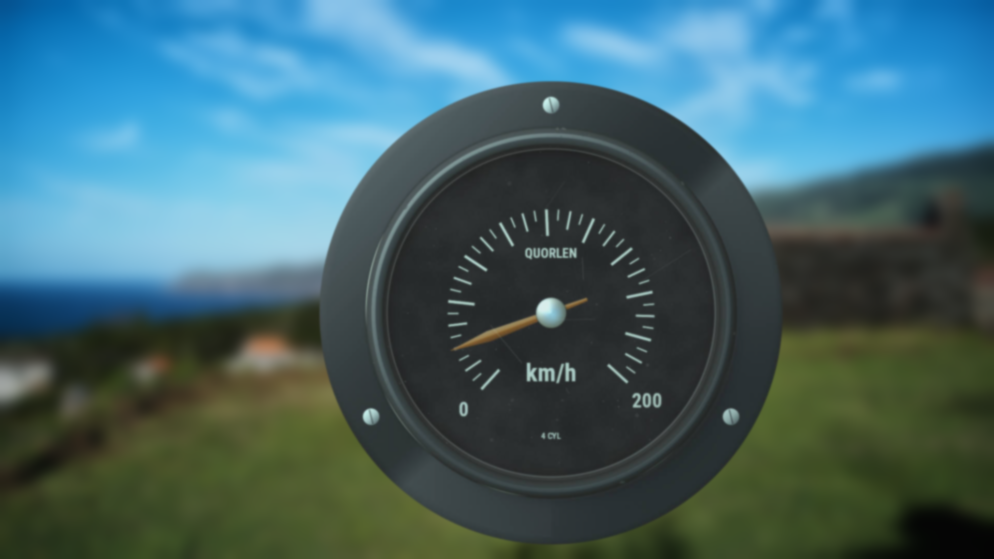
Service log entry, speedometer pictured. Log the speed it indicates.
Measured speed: 20 km/h
